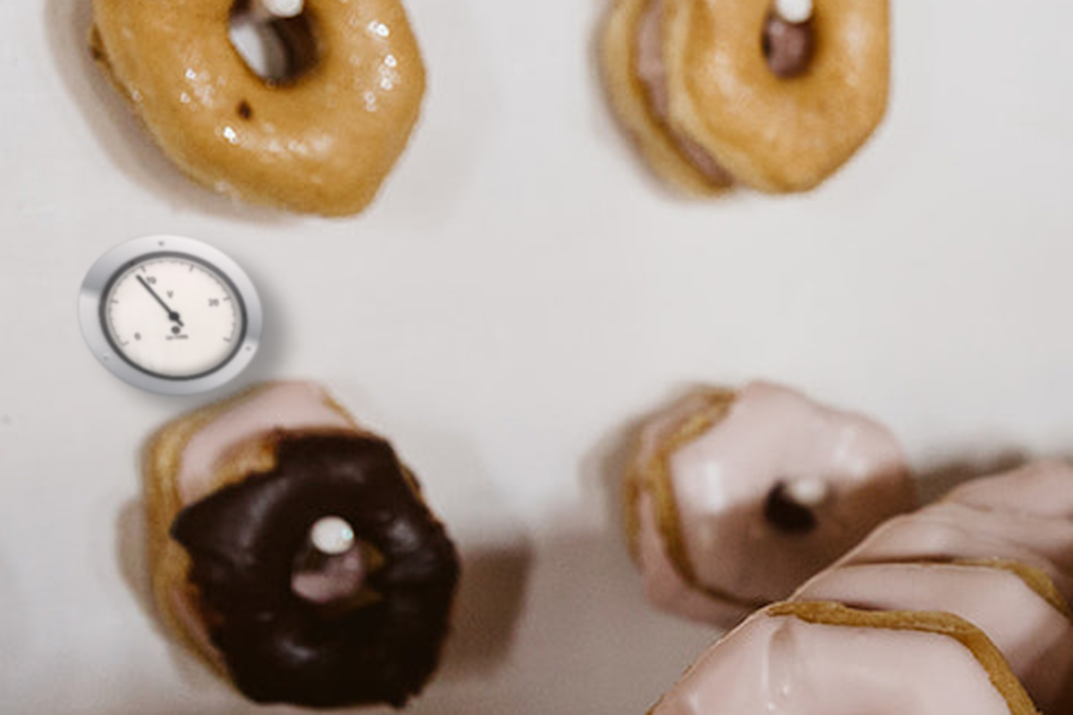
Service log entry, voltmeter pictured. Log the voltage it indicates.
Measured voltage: 9 V
